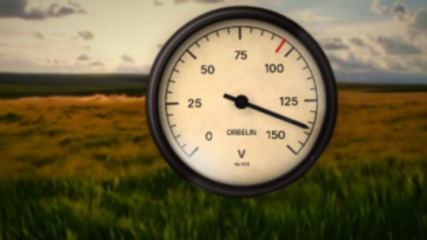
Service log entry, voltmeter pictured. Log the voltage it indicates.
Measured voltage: 137.5 V
